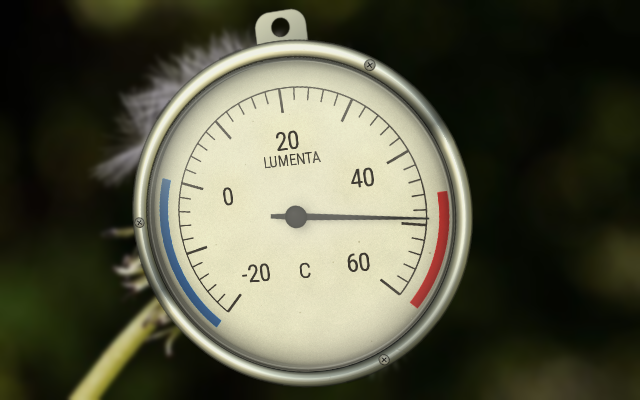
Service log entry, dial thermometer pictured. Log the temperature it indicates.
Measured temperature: 49 °C
